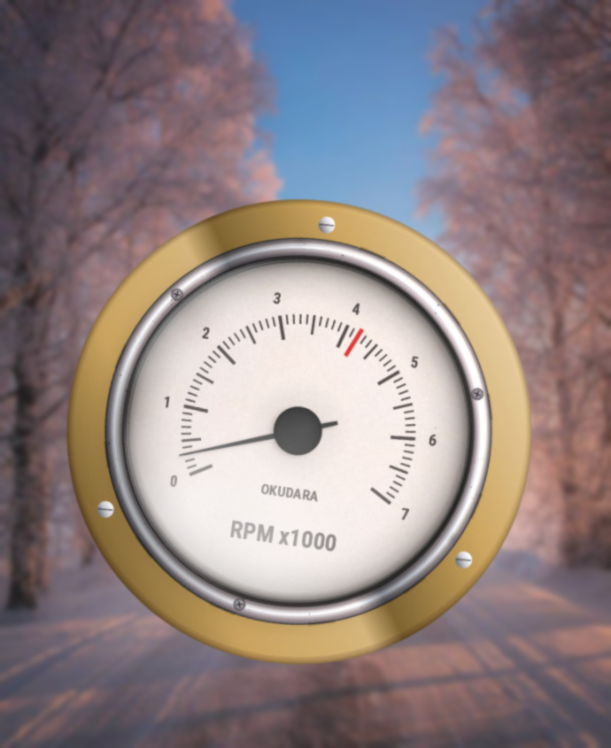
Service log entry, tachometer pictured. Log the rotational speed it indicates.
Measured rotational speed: 300 rpm
